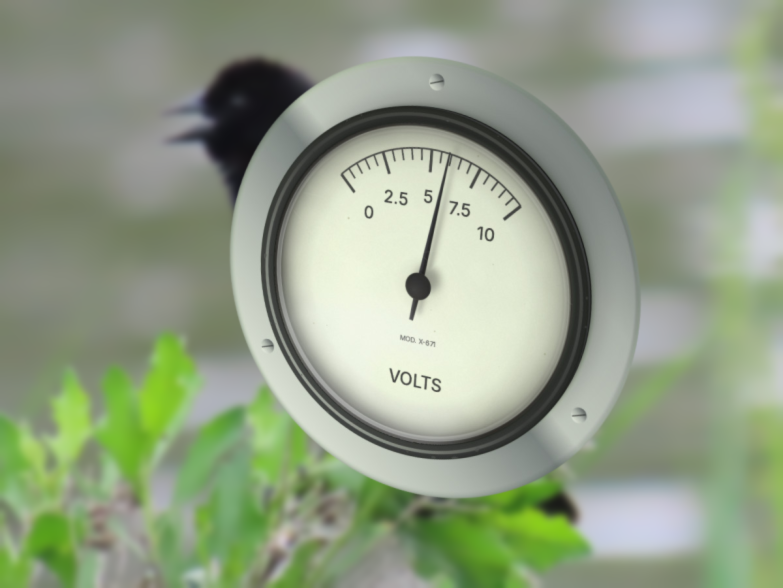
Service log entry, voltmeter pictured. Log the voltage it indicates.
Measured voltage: 6 V
